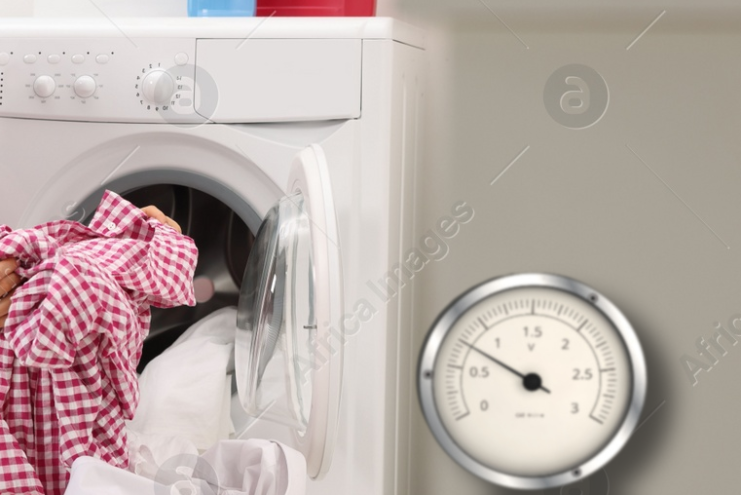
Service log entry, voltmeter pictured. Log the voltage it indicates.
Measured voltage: 0.75 V
